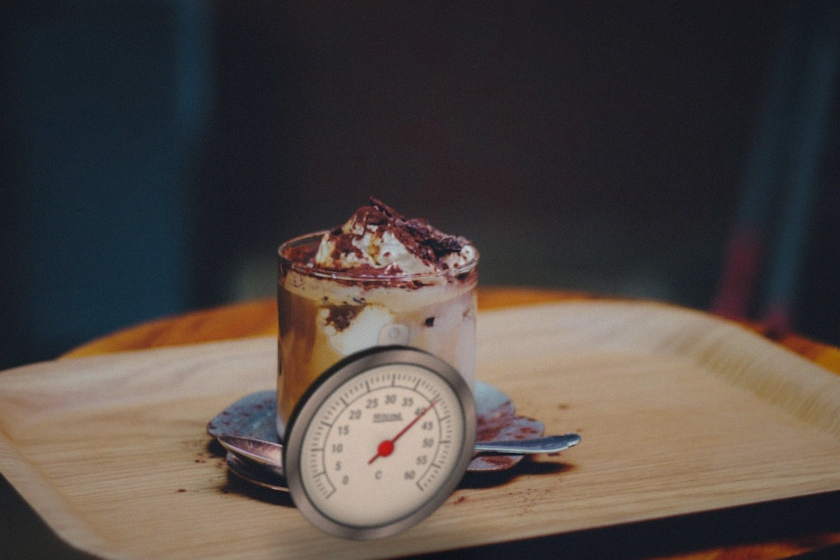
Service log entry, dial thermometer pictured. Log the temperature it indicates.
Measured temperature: 40 °C
